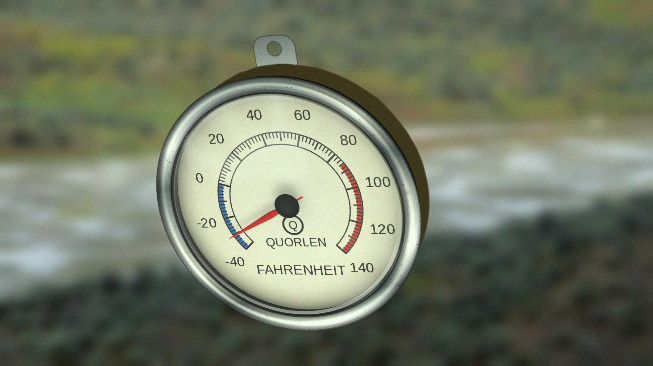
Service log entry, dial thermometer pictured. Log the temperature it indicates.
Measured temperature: -30 °F
